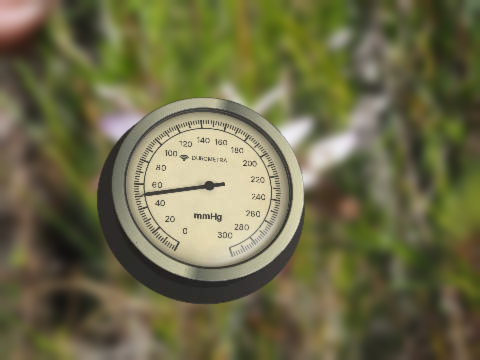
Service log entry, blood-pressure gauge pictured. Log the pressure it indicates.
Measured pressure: 50 mmHg
